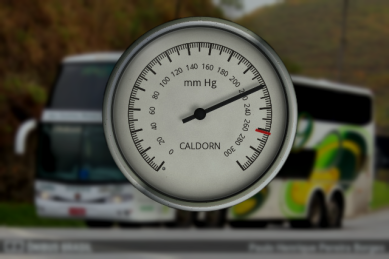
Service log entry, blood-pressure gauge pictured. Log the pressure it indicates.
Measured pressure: 220 mmHg
